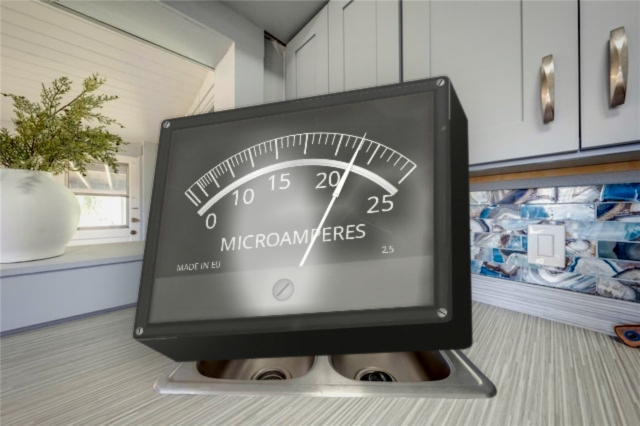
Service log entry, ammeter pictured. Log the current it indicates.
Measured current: 21.5 µA
